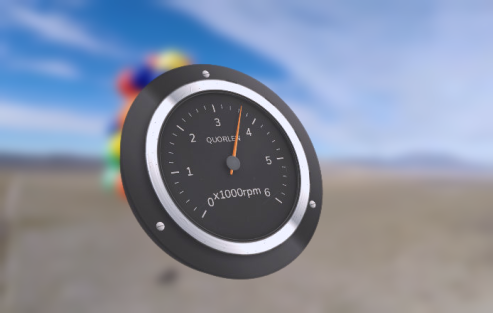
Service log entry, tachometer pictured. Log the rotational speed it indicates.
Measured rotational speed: 3600 rpm
